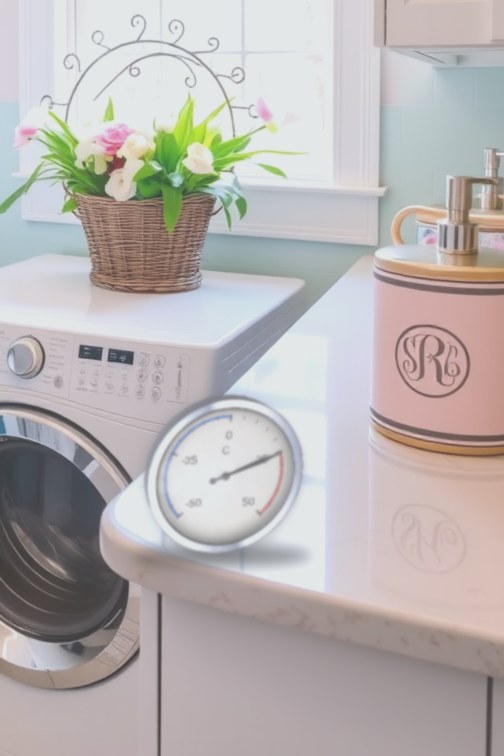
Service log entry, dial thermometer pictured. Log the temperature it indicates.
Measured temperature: 25 °C
